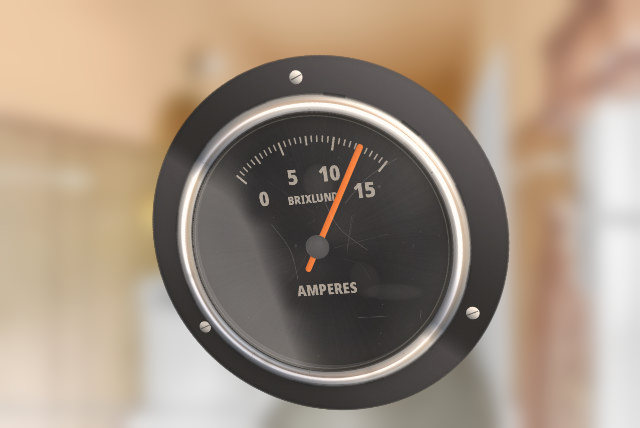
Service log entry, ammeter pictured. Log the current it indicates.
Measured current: 12.5 A
